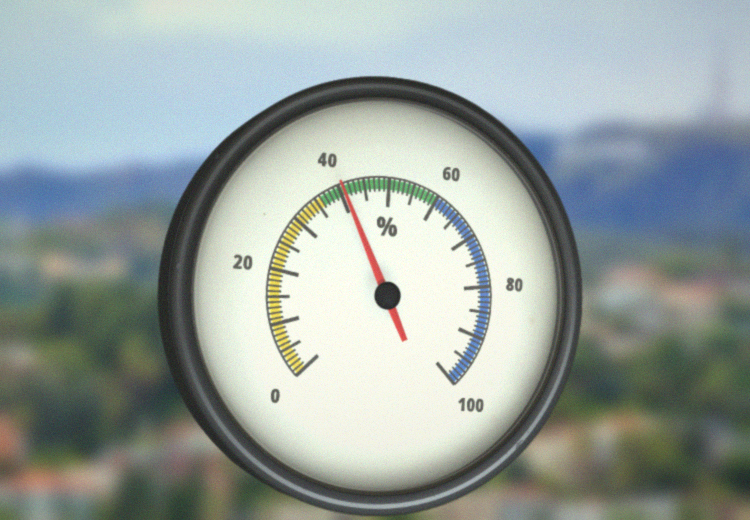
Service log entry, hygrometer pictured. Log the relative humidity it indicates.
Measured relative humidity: 40 %
